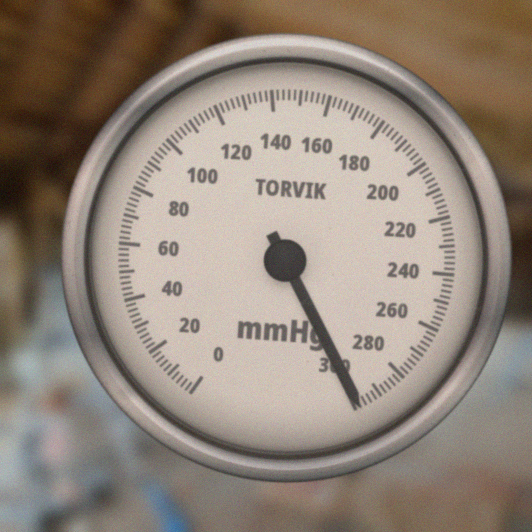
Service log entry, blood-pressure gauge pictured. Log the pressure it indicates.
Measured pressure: 298 mmHg
